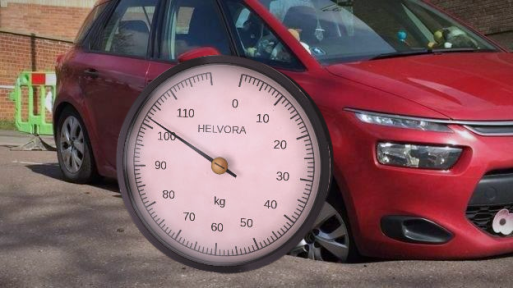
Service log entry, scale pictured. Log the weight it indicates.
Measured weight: 102 kg
